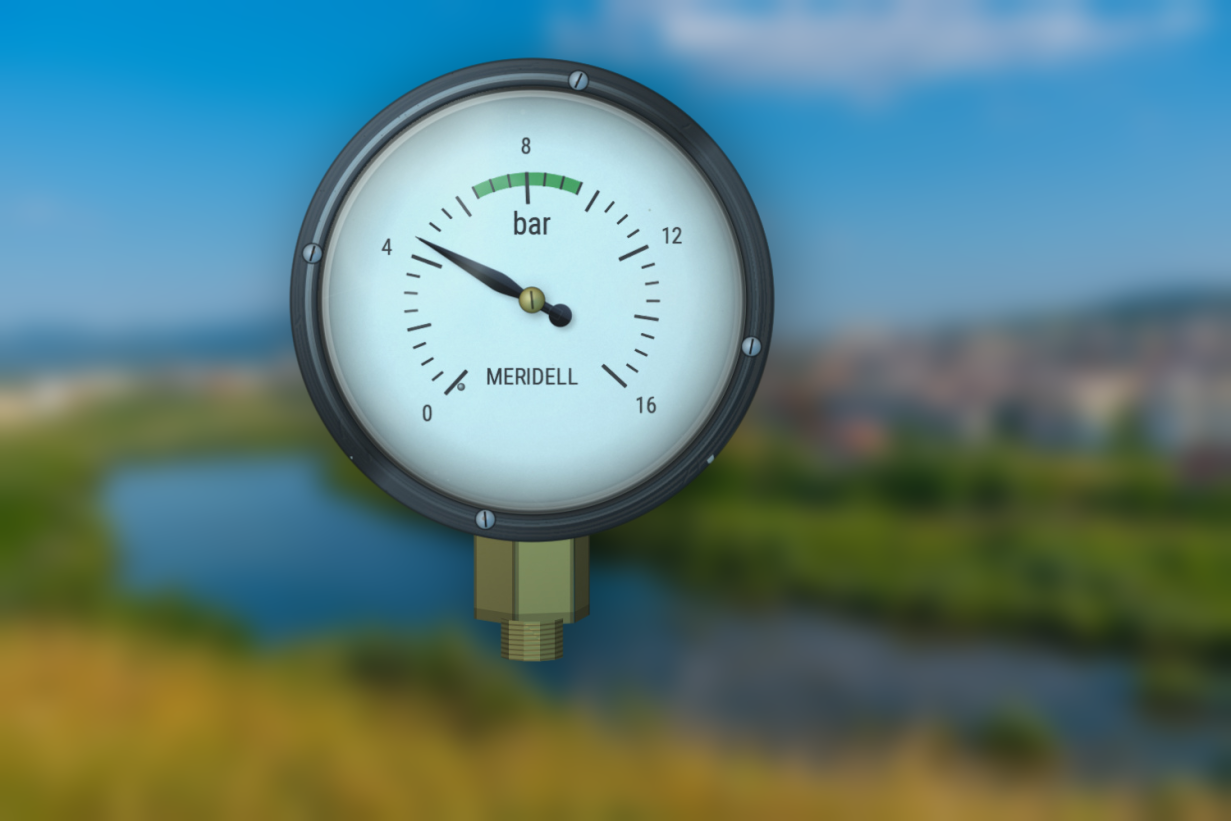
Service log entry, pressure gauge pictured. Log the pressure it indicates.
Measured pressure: 4.5 bar
